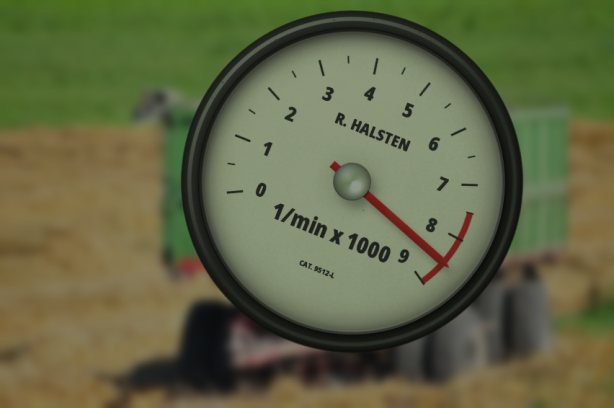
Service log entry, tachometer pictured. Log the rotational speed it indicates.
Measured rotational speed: 8500 rpm
